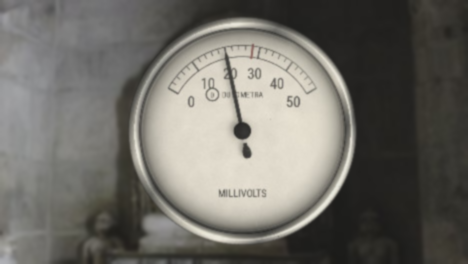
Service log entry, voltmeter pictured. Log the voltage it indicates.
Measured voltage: 20 mV
